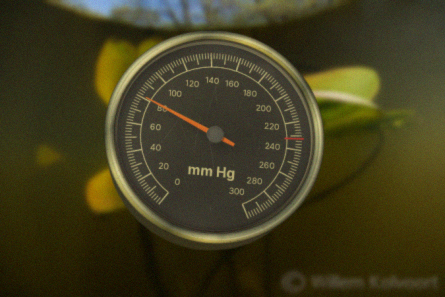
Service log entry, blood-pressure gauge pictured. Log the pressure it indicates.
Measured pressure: 80 mmHg
